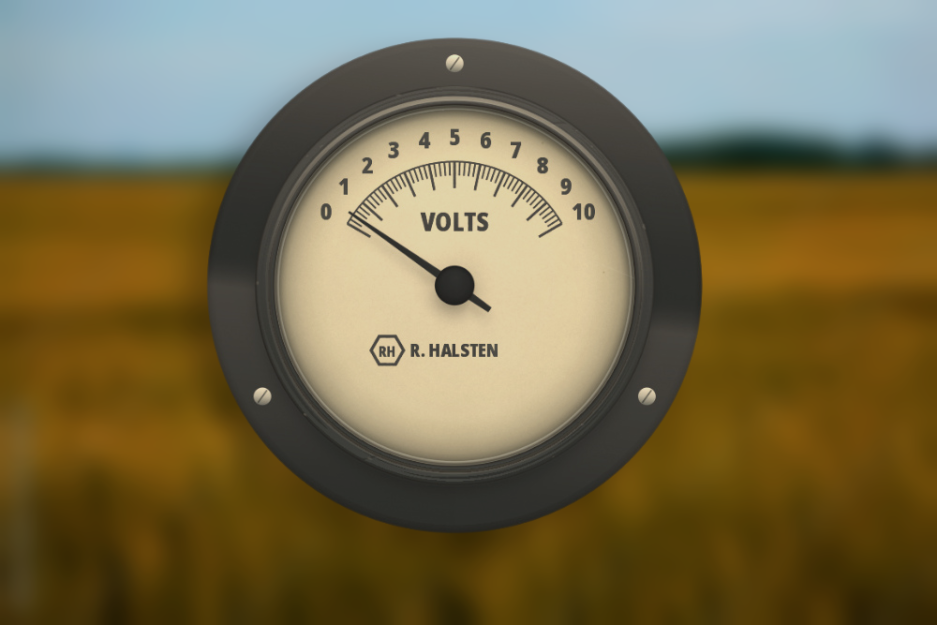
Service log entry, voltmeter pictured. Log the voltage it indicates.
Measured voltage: 0.4 V
